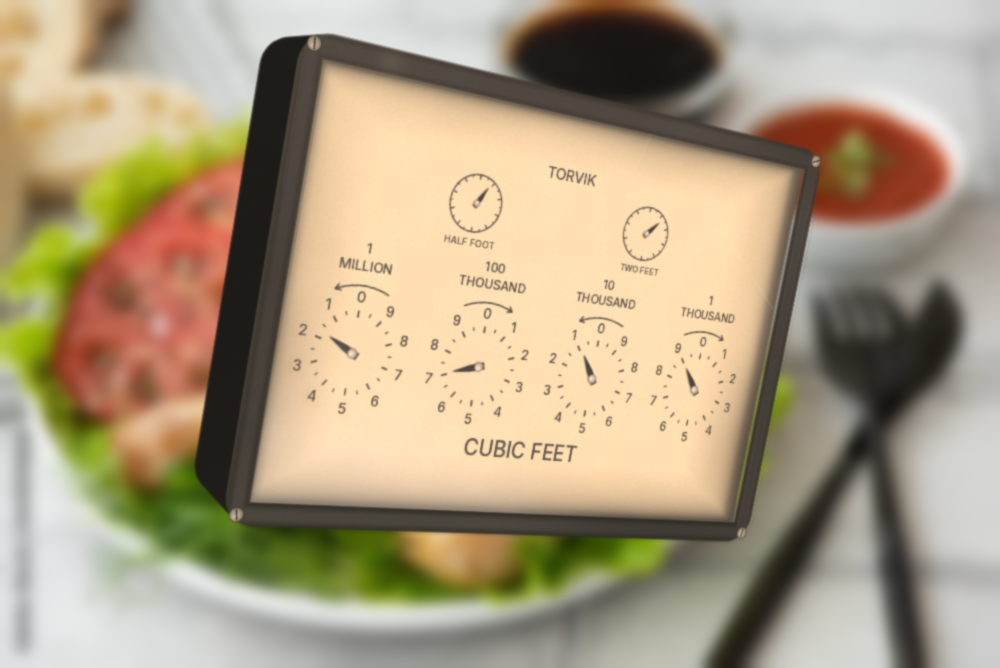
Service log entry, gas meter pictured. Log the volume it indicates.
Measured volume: 170900 ft³
